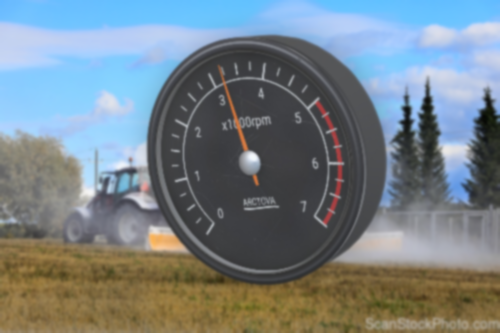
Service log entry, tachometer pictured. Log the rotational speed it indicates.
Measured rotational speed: 3250 rpm
